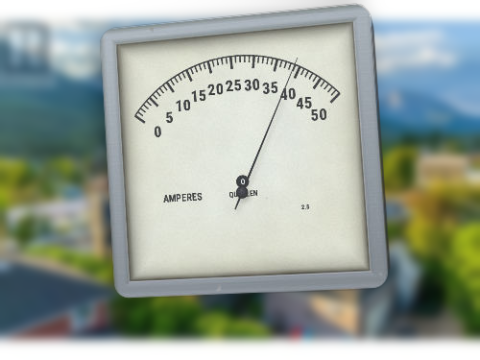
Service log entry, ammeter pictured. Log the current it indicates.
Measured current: 39 A
